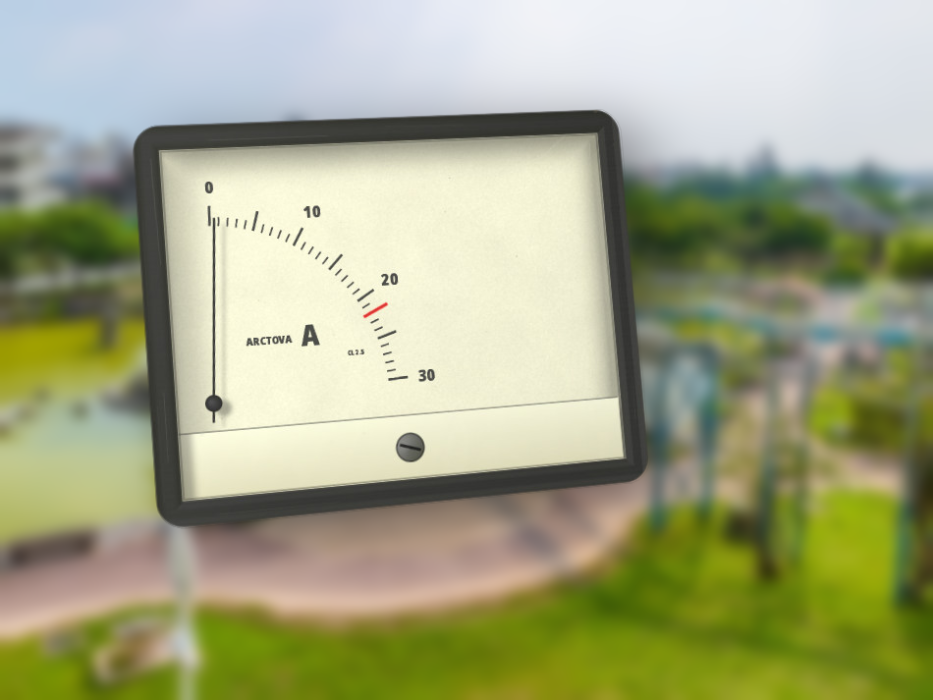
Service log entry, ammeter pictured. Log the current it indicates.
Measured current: 0.5 A
